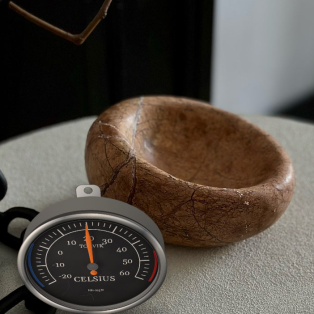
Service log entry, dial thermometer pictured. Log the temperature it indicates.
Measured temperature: 20 °C
